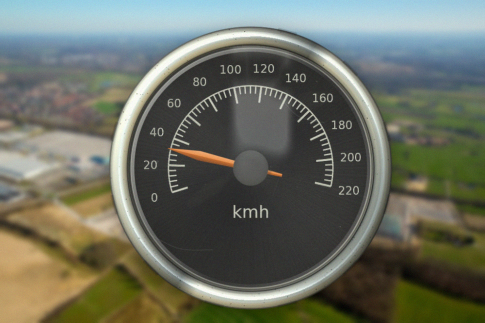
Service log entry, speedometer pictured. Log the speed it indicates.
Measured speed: 32 km/h
